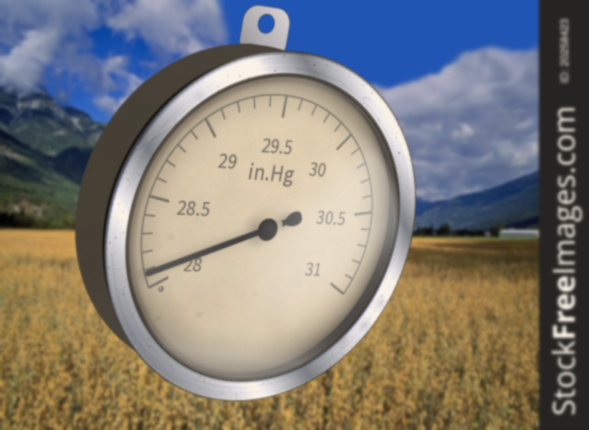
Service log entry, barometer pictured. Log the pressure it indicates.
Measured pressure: 28.1 inHg
